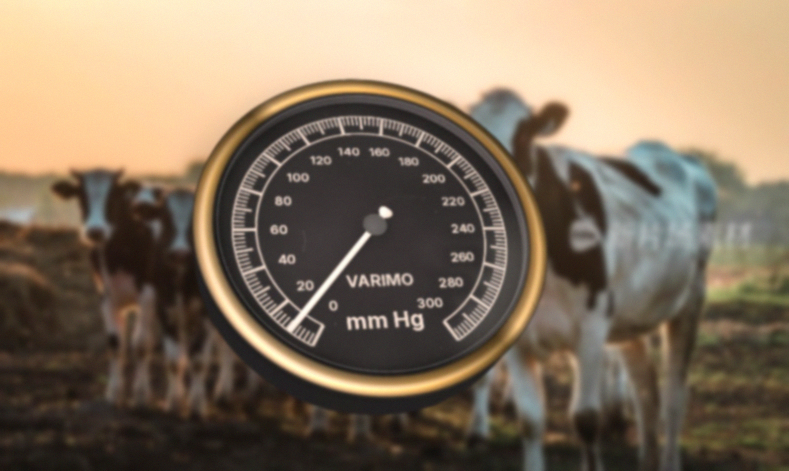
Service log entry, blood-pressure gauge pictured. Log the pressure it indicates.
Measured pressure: 10 mmHg
